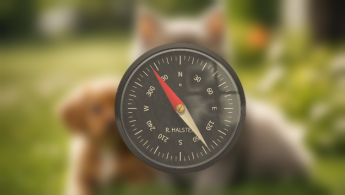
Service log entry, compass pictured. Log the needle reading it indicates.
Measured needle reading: 325 °
